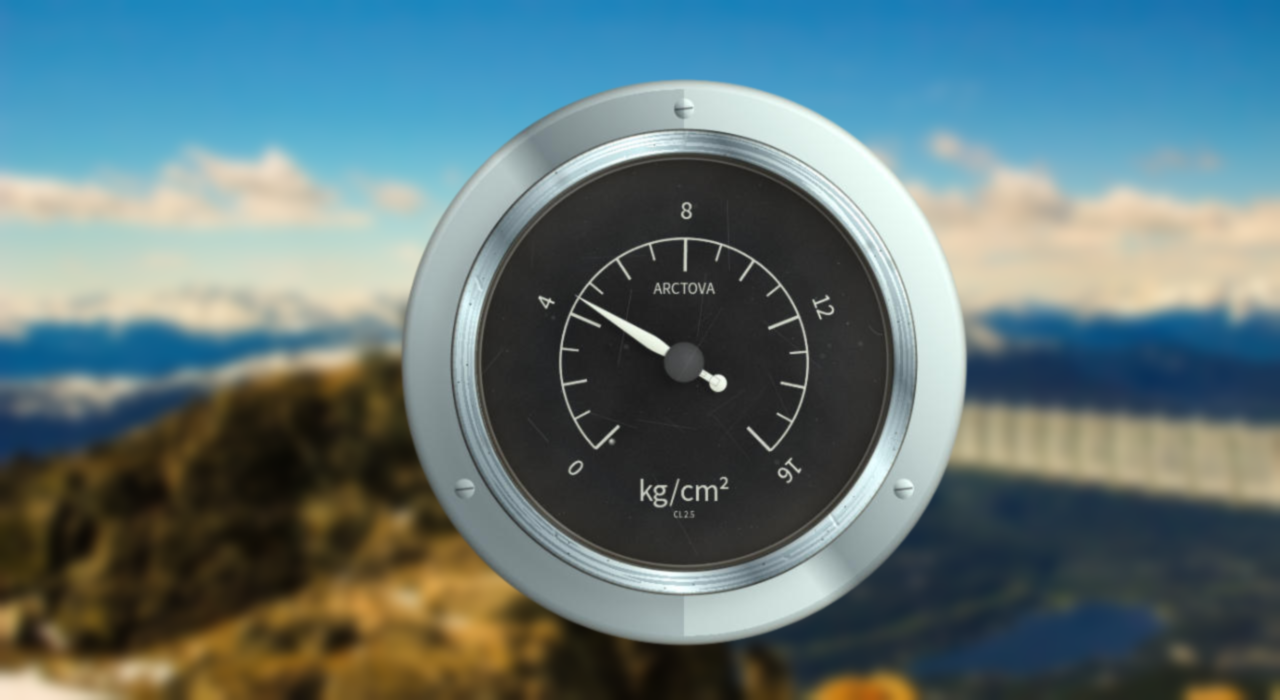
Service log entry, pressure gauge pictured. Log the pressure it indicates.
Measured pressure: 4.5 kg/cm²
